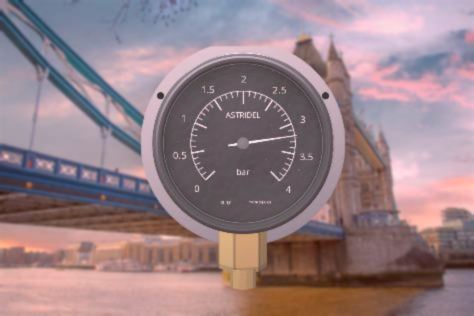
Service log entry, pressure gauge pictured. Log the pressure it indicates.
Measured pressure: 3.2 bar
